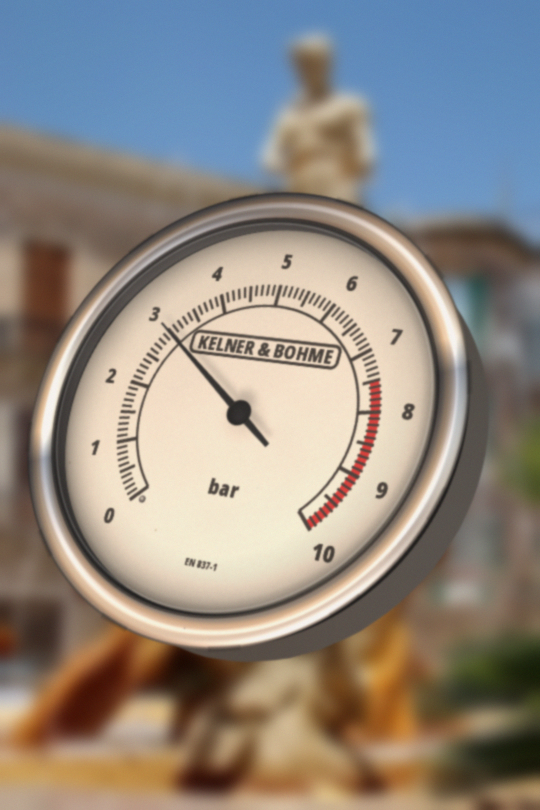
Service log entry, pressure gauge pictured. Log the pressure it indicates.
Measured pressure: 3 bar
